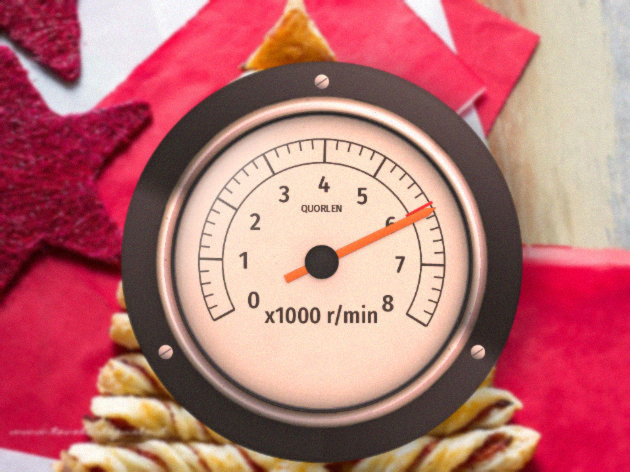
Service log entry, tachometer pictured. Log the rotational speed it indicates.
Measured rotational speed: 6100 rpm
